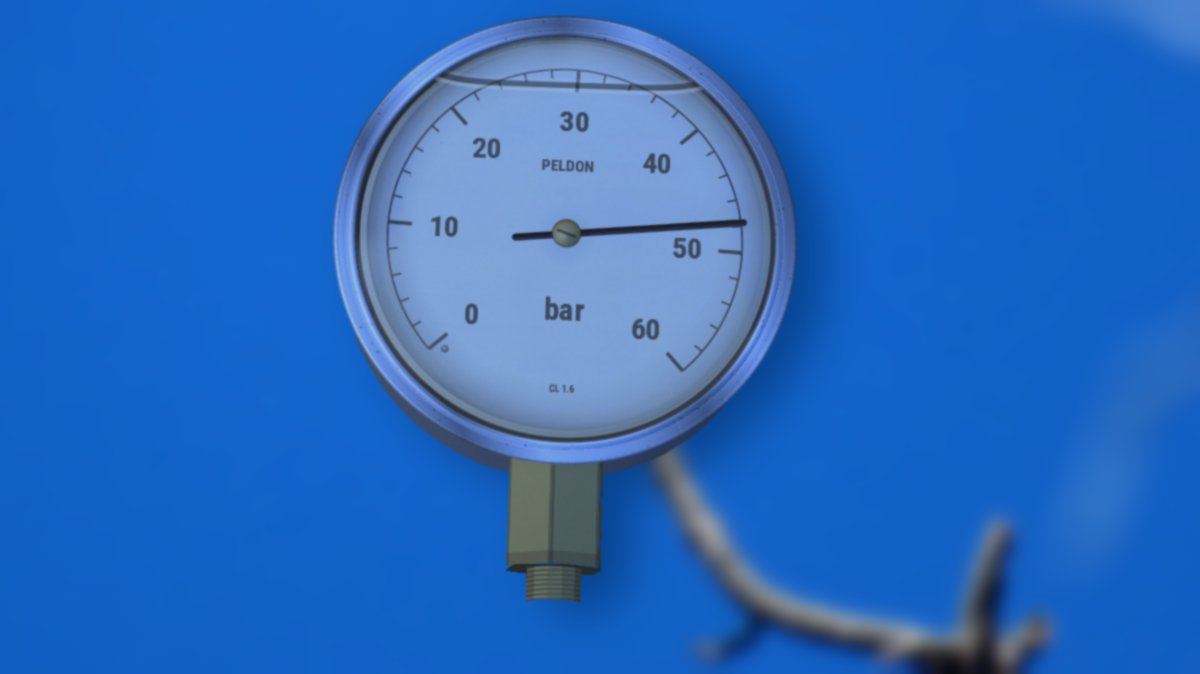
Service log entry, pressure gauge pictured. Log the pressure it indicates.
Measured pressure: 48 bar
